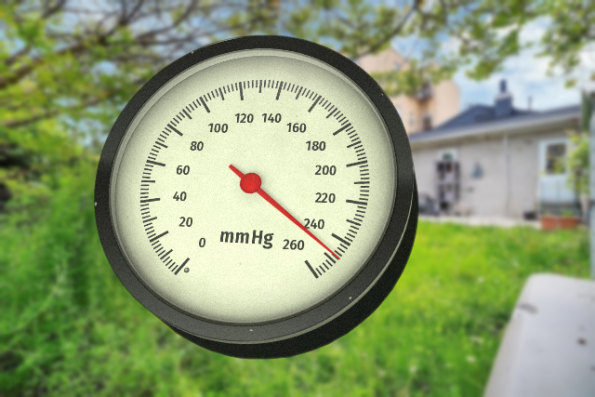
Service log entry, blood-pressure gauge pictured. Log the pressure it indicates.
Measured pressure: 248 mmHg
